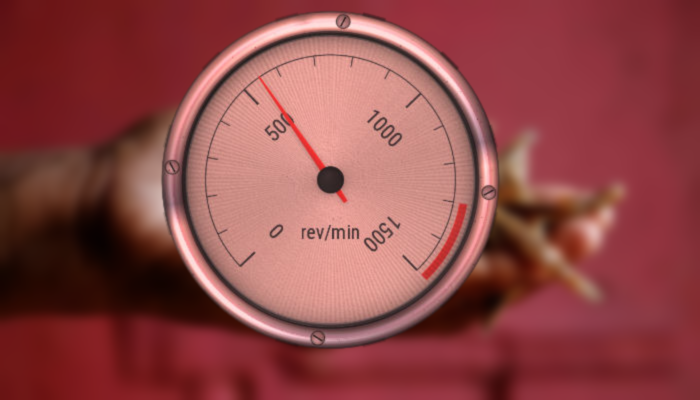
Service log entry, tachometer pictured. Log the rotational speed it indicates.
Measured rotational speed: 550 rpm
